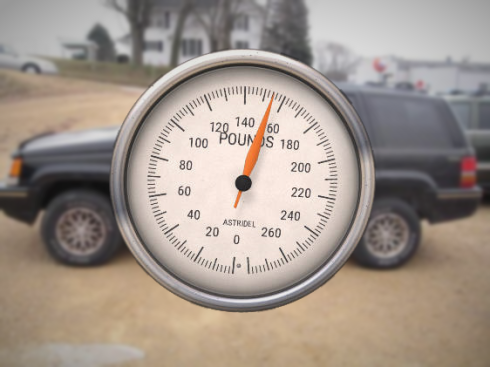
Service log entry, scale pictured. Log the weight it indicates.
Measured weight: 154 lb
